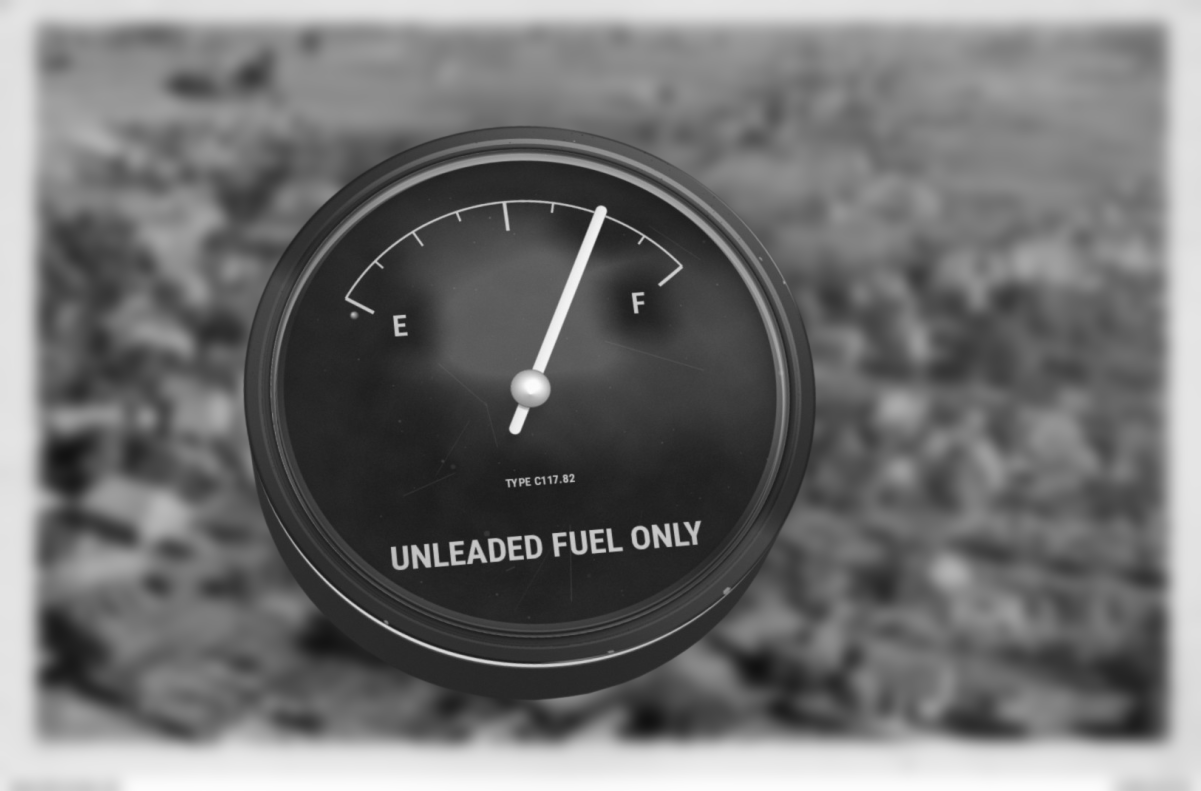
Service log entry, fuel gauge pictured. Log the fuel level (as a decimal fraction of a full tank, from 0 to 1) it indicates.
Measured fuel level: 0.75
